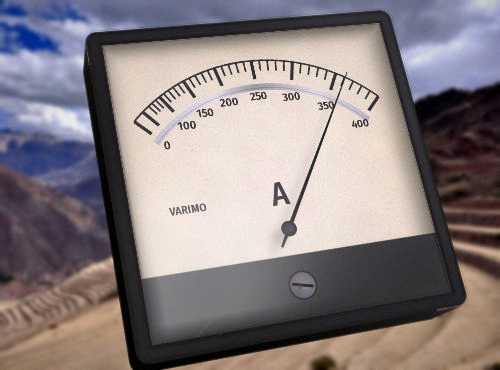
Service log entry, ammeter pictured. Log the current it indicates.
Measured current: 360 A
